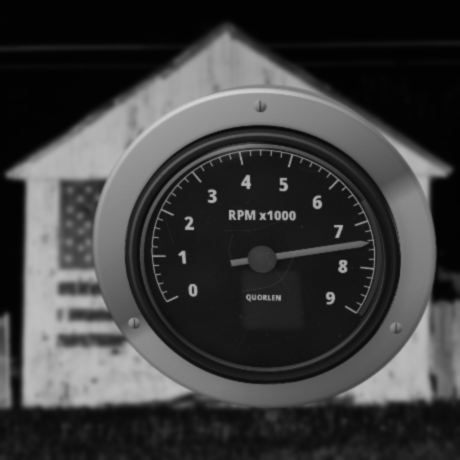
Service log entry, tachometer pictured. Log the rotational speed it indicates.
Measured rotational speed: 7400 rpm
